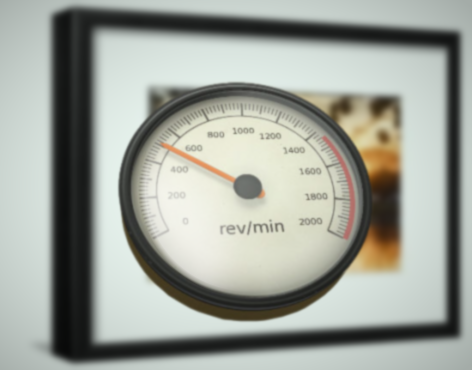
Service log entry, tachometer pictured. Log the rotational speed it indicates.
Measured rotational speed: 500 rpm
